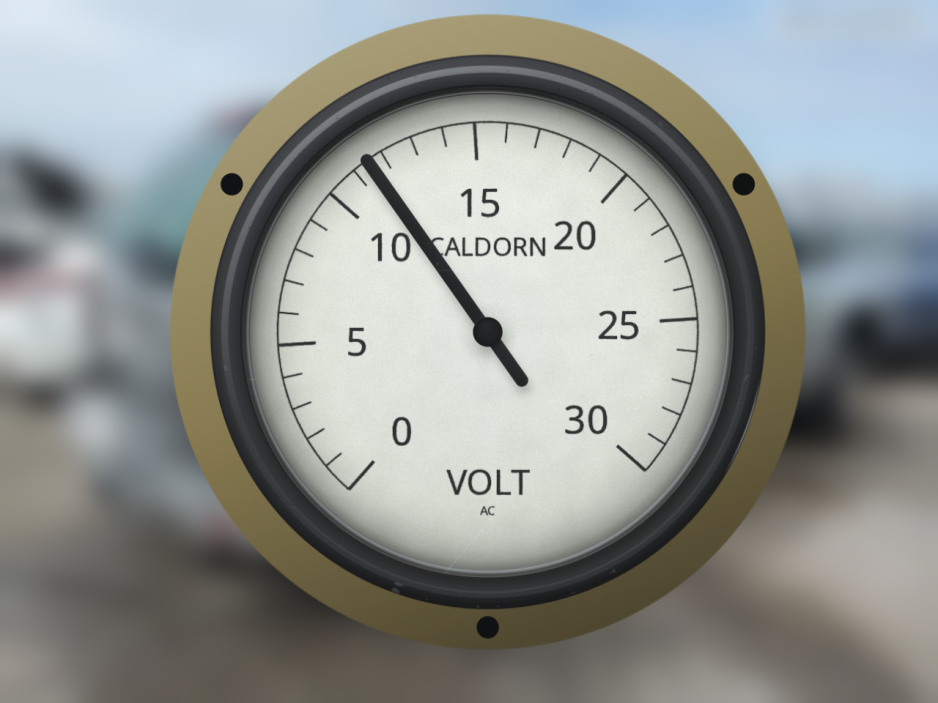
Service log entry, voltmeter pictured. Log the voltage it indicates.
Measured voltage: 11.5 V
